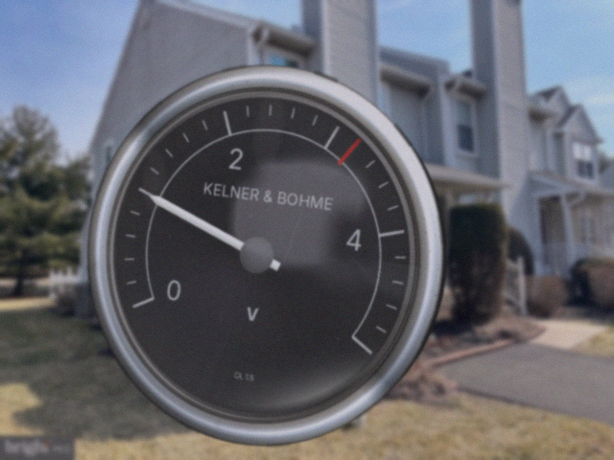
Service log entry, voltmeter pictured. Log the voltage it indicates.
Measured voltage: 1 V
